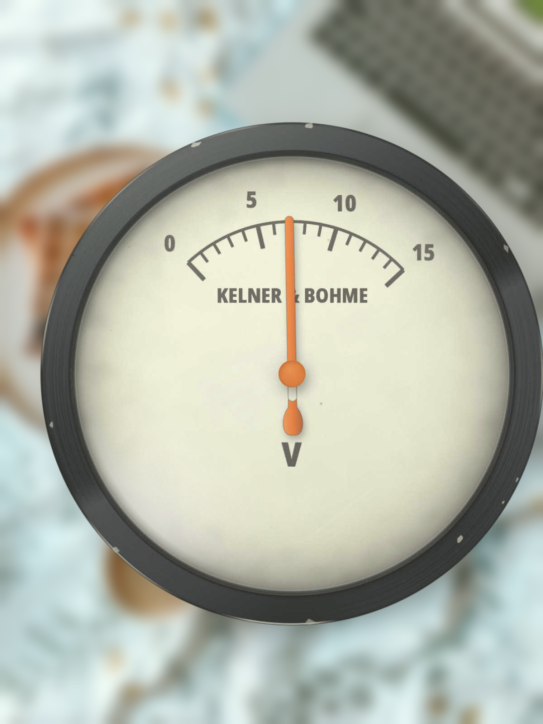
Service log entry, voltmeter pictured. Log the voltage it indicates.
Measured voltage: 7 V
